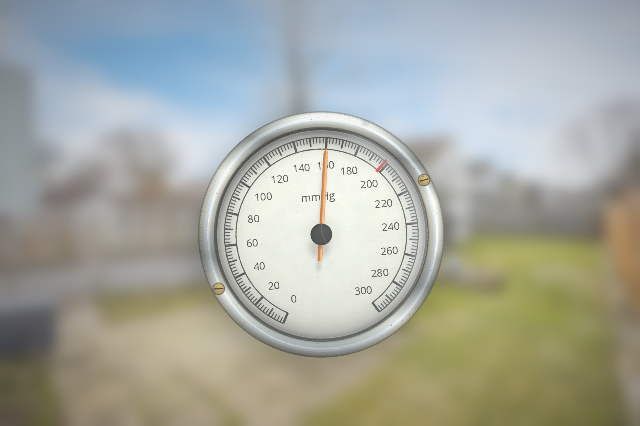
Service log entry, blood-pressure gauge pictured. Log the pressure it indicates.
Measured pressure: 160 mmHg
